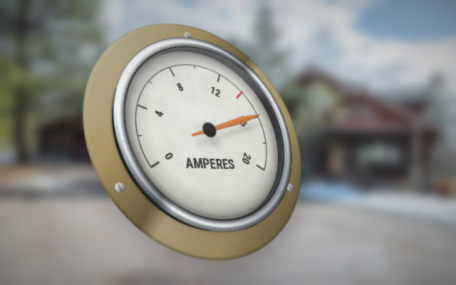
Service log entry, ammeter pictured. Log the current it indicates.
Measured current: 16 A
